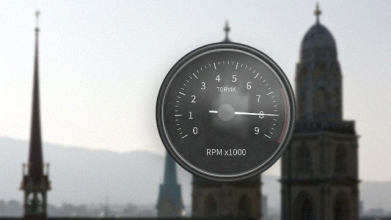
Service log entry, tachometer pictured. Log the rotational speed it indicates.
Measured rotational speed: 8000 rpm
